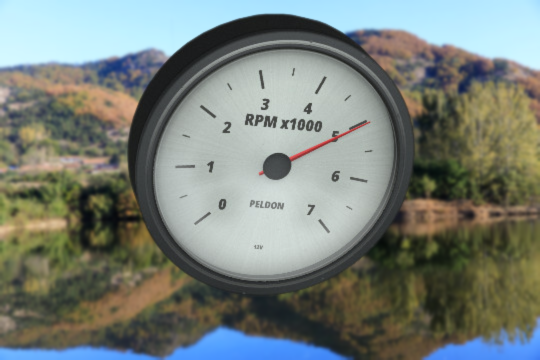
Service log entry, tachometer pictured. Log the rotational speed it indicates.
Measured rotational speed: 5000 rpm
